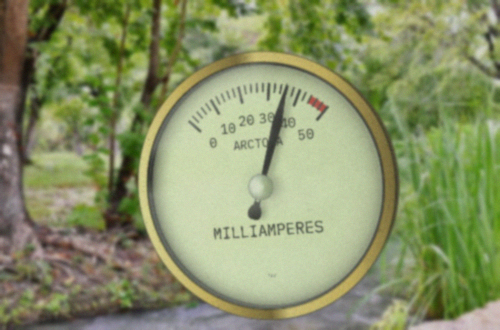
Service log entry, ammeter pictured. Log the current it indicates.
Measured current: 36 mA
